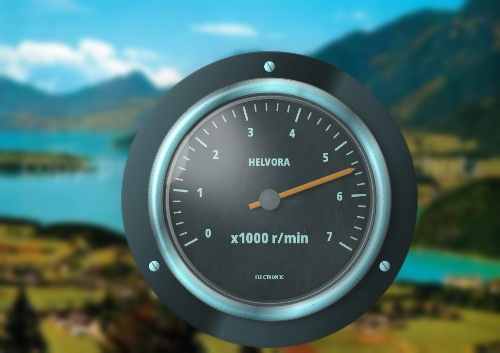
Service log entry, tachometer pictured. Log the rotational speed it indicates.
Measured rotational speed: 5500 rpm
